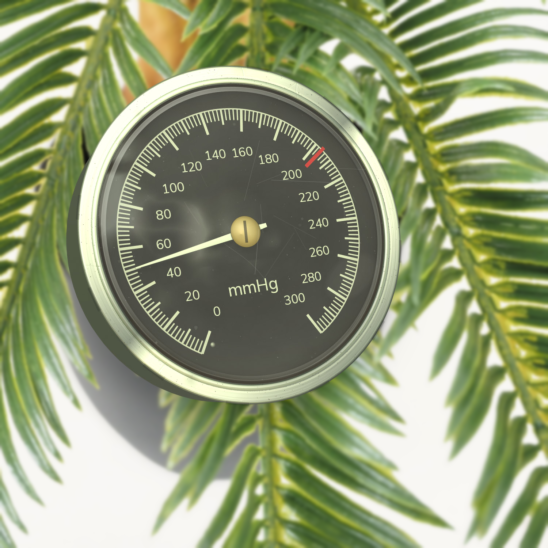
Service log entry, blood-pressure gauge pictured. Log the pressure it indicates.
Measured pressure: 50 mmHg
